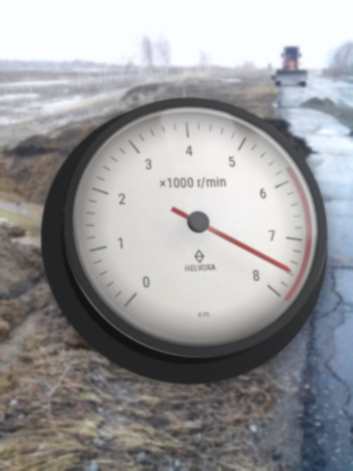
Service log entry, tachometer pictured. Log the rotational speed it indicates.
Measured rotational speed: 7600 rpm
